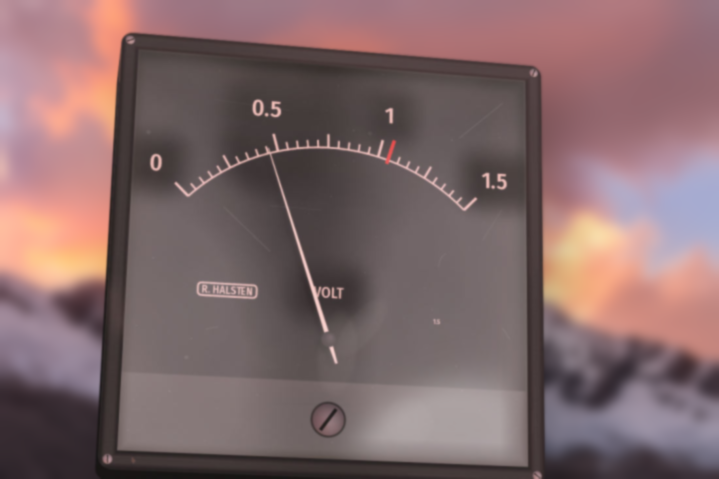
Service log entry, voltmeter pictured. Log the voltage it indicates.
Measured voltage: 0.45 V
